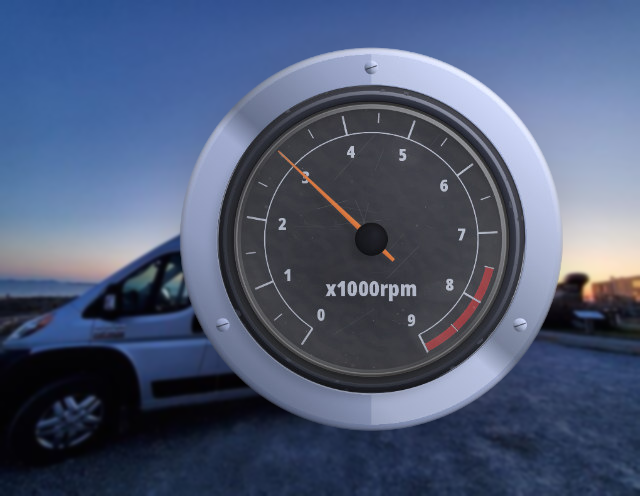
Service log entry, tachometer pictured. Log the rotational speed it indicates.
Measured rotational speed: 3000 rpm
